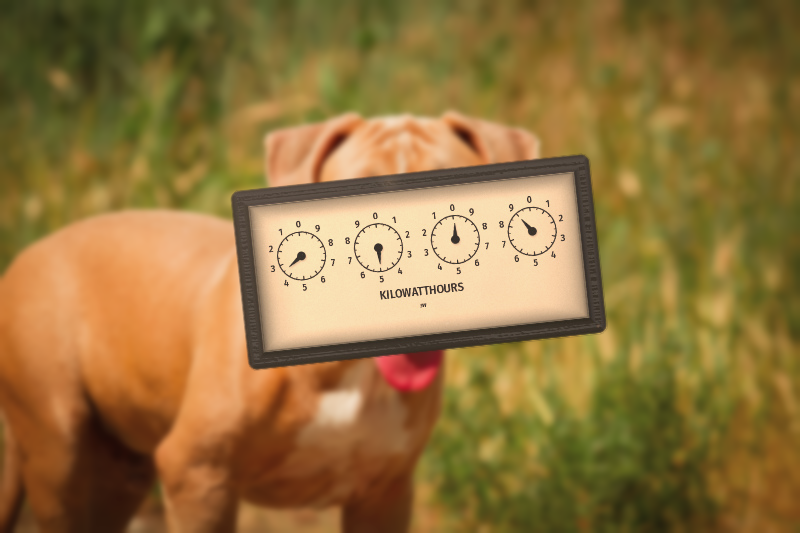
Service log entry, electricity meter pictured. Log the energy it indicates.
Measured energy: 3499 kWh
